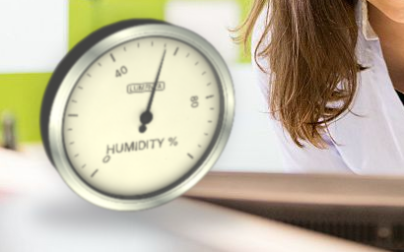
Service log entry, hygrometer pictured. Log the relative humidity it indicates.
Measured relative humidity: 56 %
